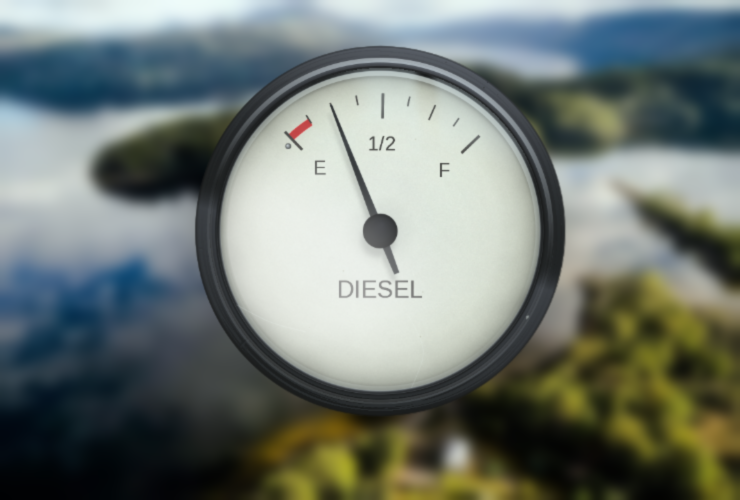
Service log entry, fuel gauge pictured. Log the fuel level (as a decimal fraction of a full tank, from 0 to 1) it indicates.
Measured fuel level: 0.25
